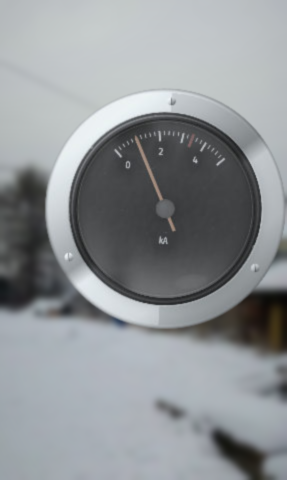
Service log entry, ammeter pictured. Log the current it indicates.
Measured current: 1 kA
